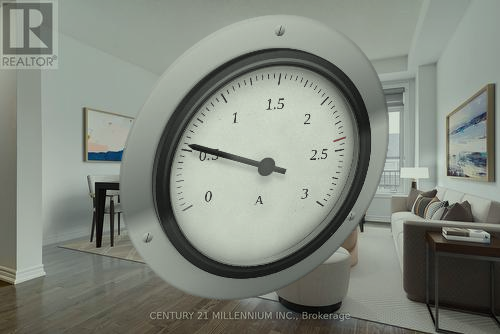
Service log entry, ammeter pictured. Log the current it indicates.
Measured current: 0.55 A
